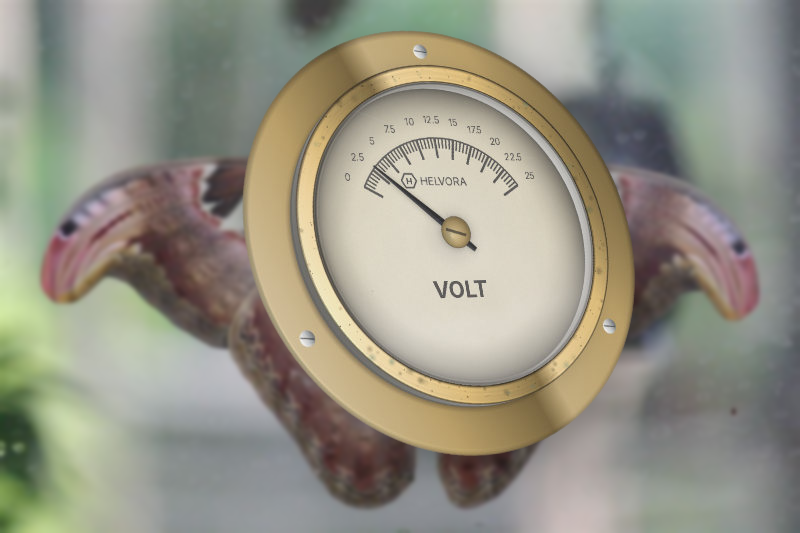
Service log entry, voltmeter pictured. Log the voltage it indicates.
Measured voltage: 2.5 V
